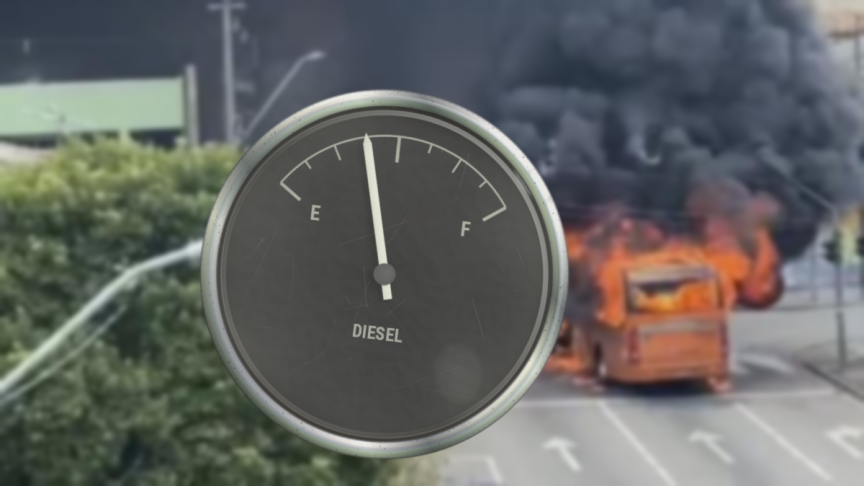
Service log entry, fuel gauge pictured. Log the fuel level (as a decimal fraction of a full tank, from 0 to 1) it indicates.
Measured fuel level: 0.375
